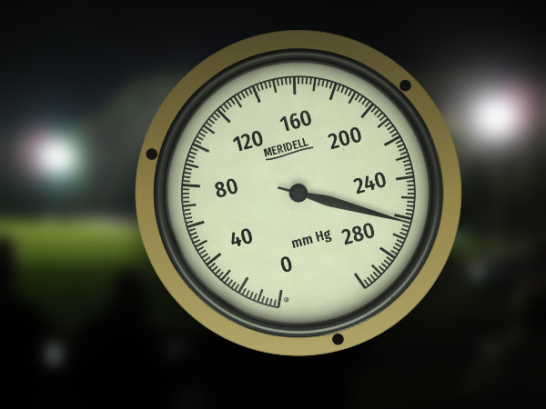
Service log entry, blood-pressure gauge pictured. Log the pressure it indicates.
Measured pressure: 262 mmHg
